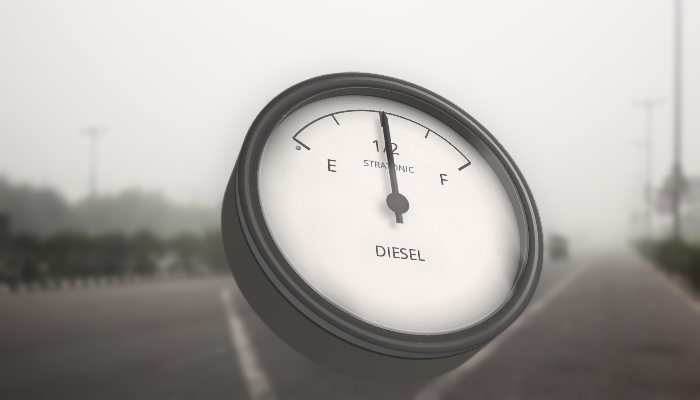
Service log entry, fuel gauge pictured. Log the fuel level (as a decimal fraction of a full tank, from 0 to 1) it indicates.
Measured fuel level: 0.5
